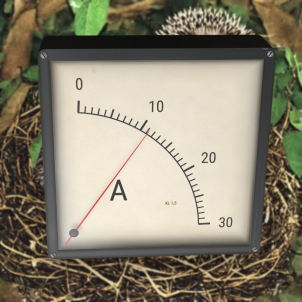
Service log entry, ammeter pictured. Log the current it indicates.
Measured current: 11 A
